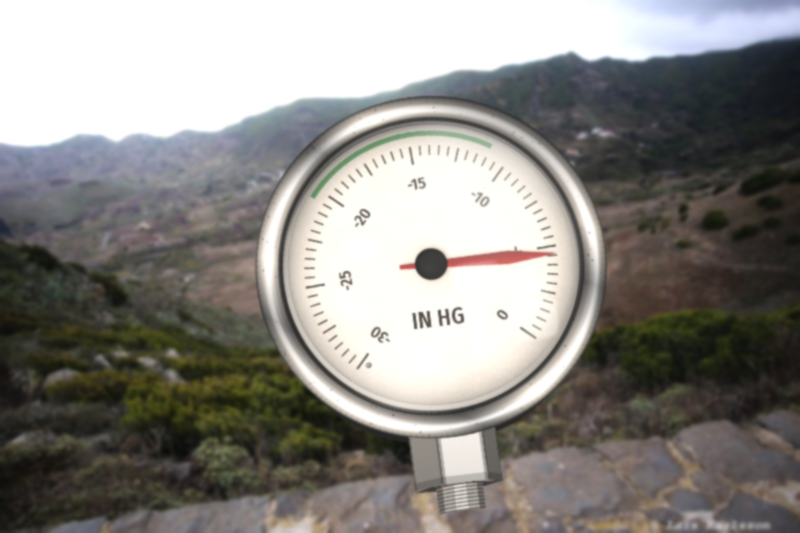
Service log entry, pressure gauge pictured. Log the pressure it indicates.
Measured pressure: -4.5 inHg
